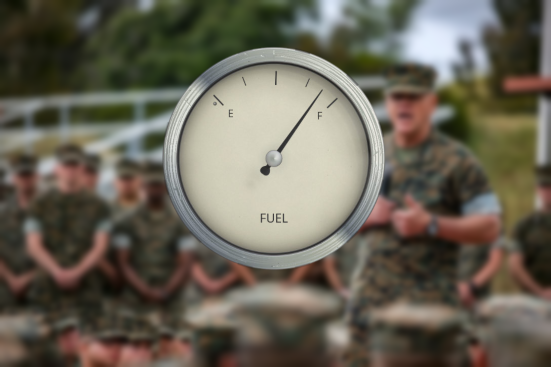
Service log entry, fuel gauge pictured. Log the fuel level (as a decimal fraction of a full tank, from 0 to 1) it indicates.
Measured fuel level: 0.875
